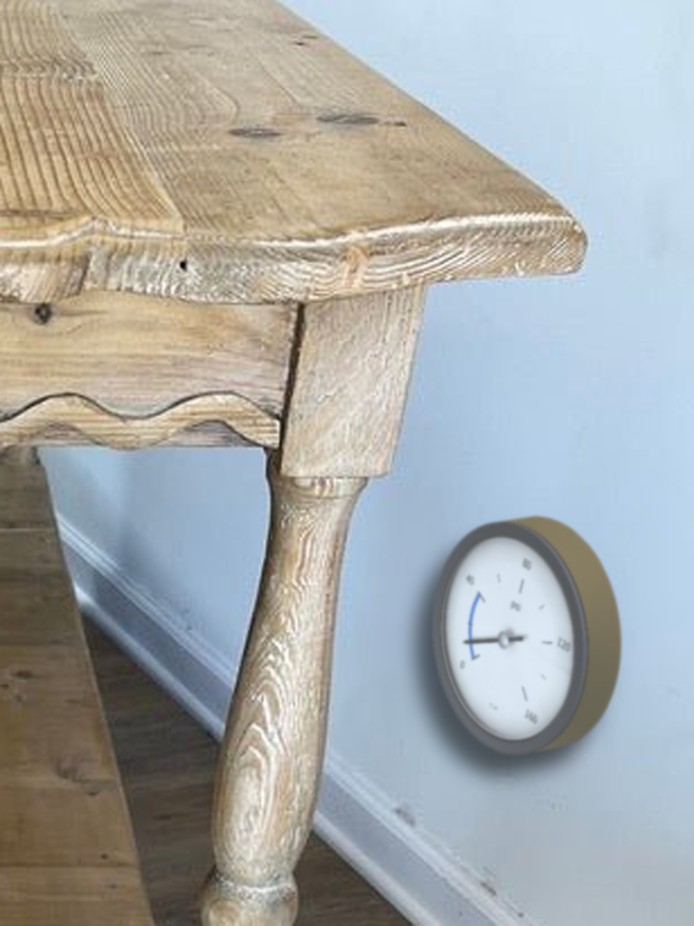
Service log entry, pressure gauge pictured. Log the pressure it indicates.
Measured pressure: 10 psi
